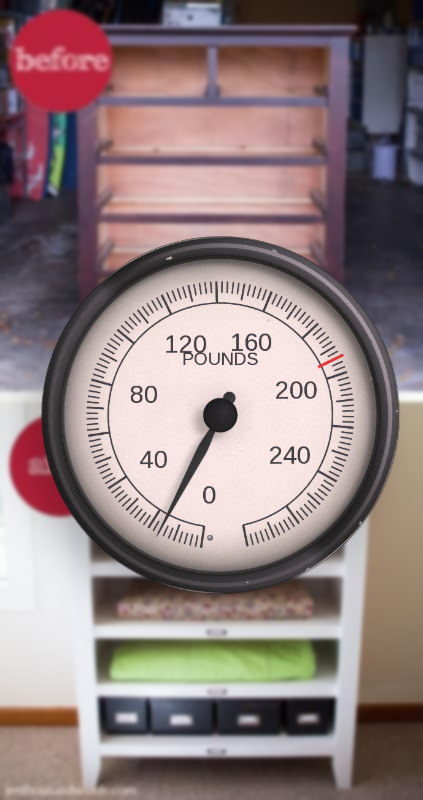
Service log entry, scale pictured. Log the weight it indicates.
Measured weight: 16 lb
